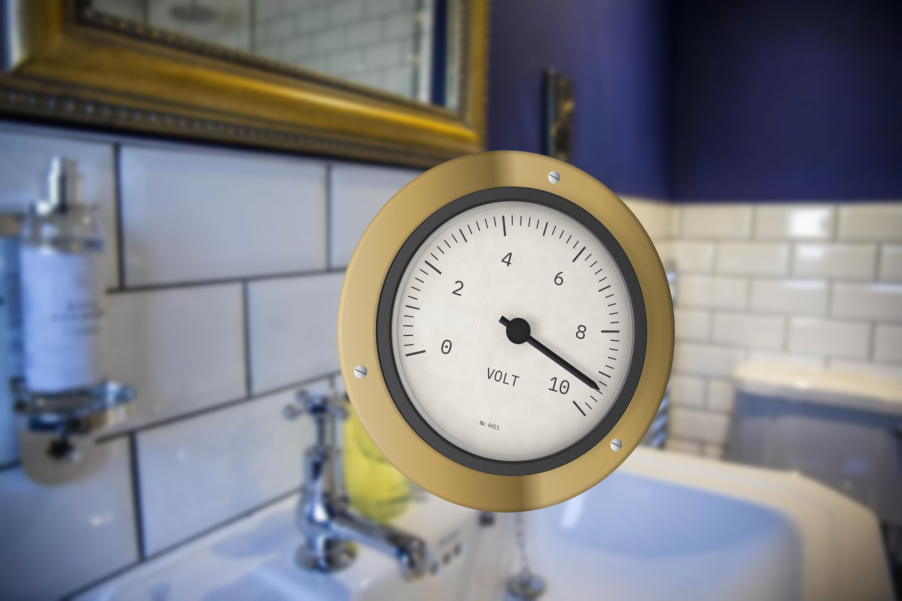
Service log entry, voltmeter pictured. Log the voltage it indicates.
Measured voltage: 9.4 V
